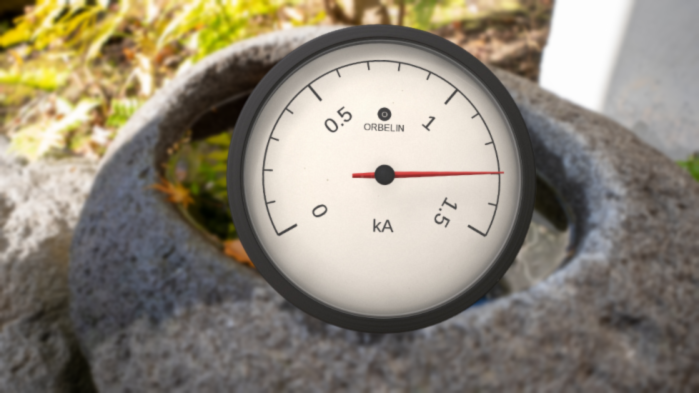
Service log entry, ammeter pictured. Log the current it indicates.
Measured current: 1.3 kA
